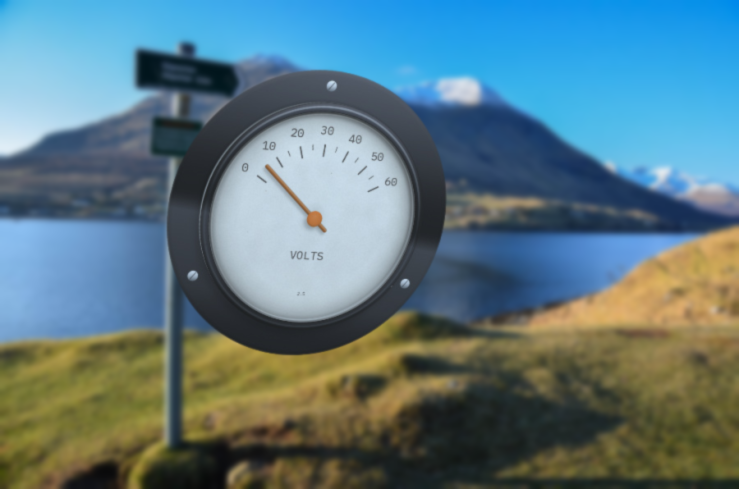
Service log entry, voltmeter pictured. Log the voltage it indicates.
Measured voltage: 5 V
